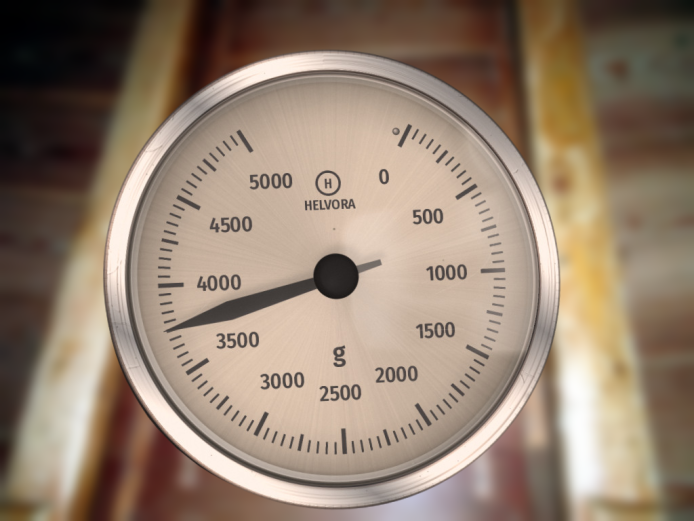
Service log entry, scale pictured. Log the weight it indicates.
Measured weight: 3750 g
